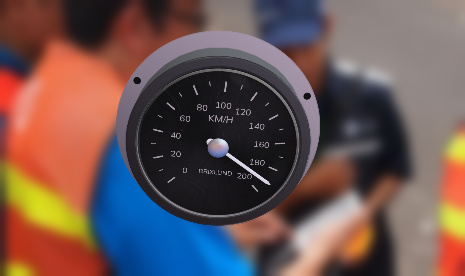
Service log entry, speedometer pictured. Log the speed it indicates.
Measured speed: 190 km/h
